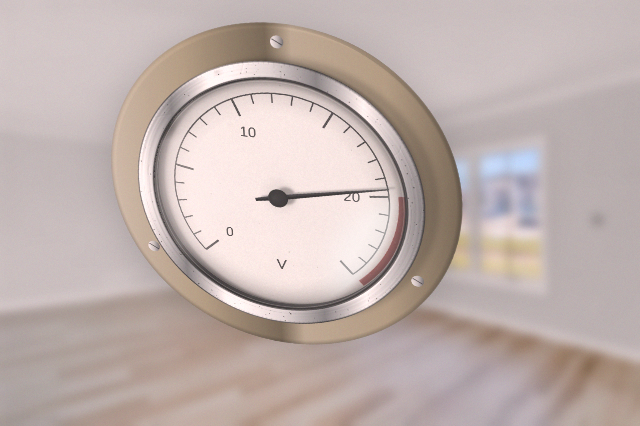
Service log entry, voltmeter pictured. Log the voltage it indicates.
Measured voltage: 19.5 V
